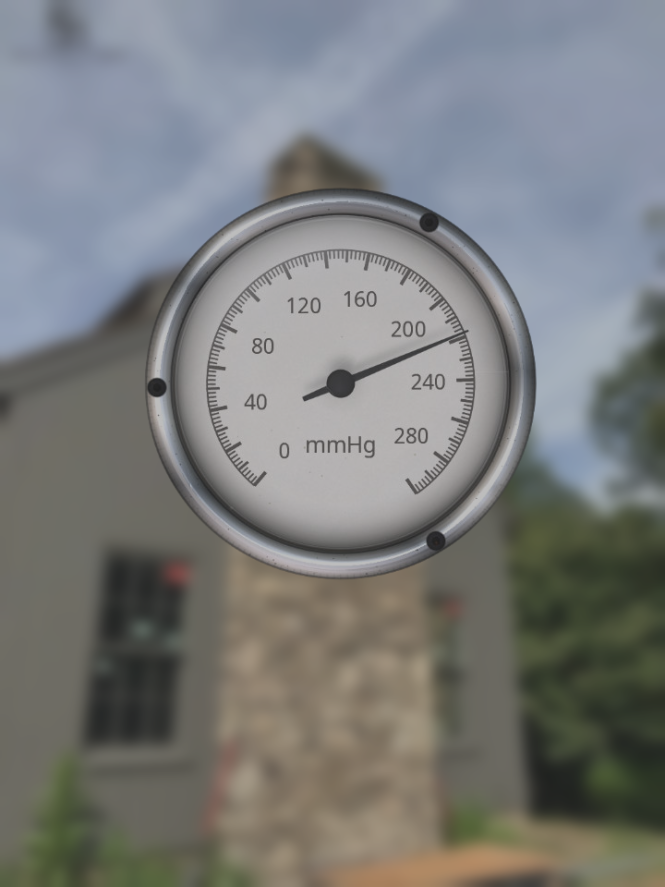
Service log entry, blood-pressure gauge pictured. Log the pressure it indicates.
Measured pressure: 218 mmHg
